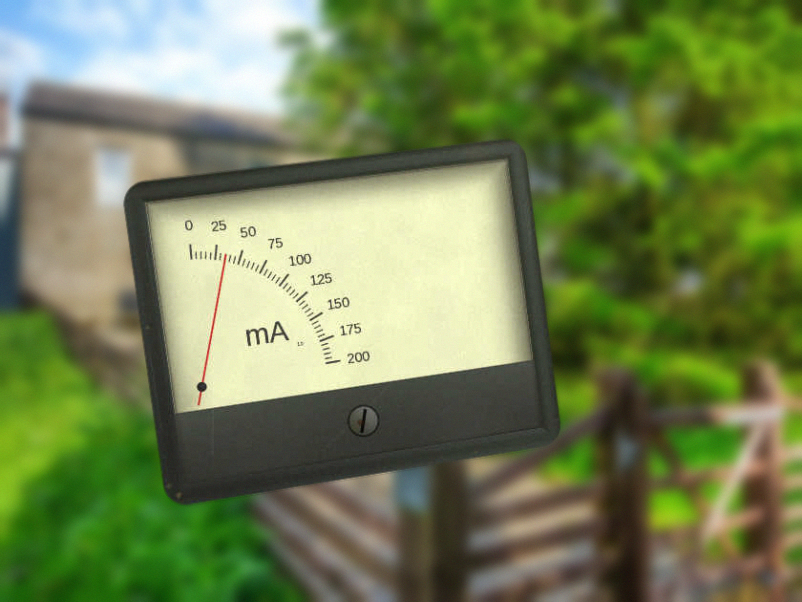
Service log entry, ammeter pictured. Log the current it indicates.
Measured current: 35 mA
